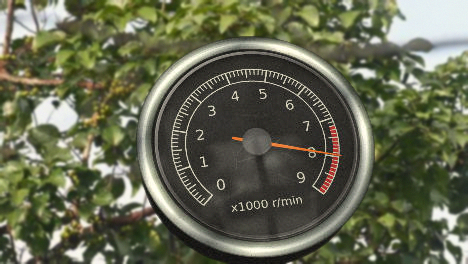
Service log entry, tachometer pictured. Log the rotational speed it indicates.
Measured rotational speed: 8000 rpm
